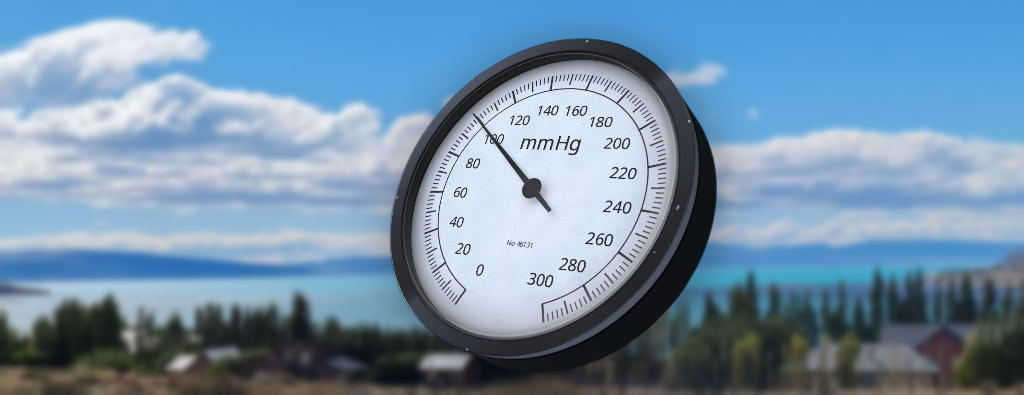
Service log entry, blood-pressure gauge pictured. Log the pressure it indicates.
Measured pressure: 100 mmHg
